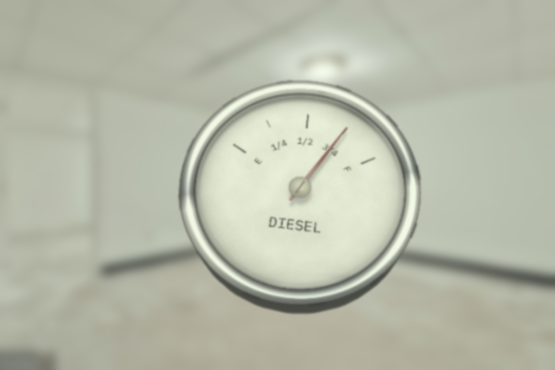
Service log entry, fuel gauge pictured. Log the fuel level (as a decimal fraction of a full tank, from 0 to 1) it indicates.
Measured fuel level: 0.75
